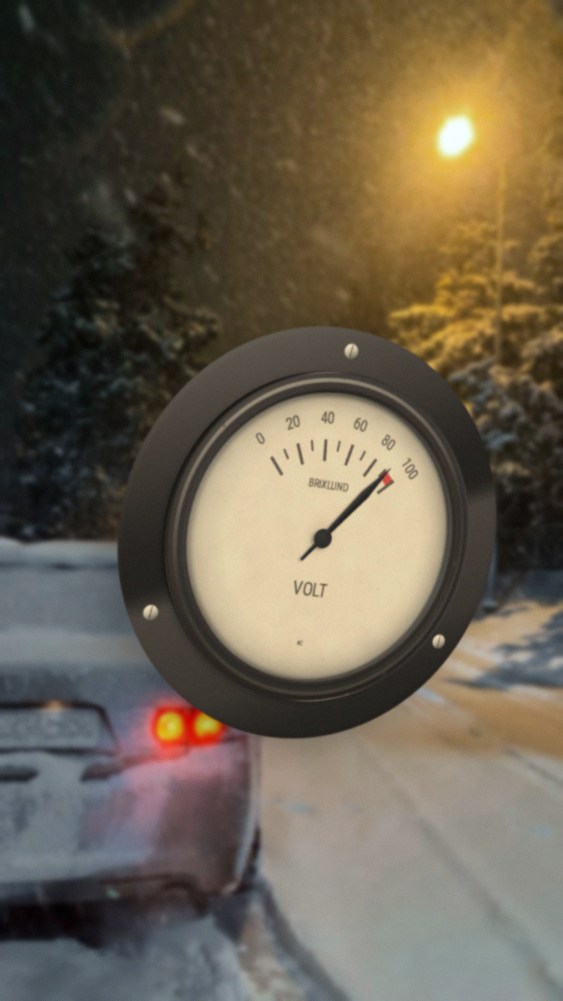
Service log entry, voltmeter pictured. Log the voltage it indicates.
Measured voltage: 90 V
